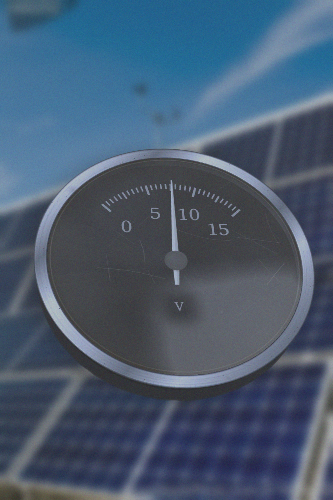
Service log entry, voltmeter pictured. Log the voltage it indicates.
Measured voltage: 7.5 V
